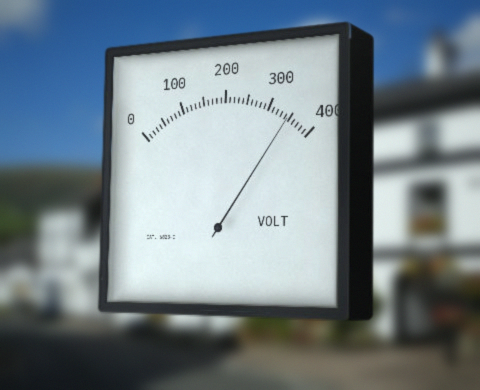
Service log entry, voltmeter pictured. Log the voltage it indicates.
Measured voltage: 350 V
